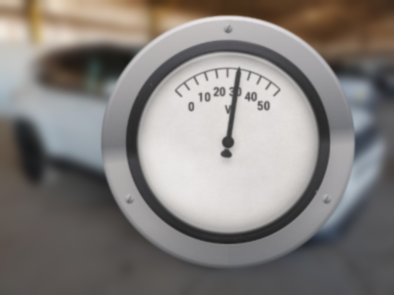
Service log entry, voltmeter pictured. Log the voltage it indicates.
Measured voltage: 30 V
